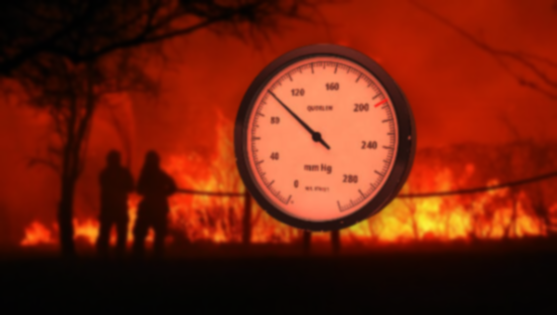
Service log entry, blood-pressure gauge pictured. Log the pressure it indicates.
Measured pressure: 100 mmHg
